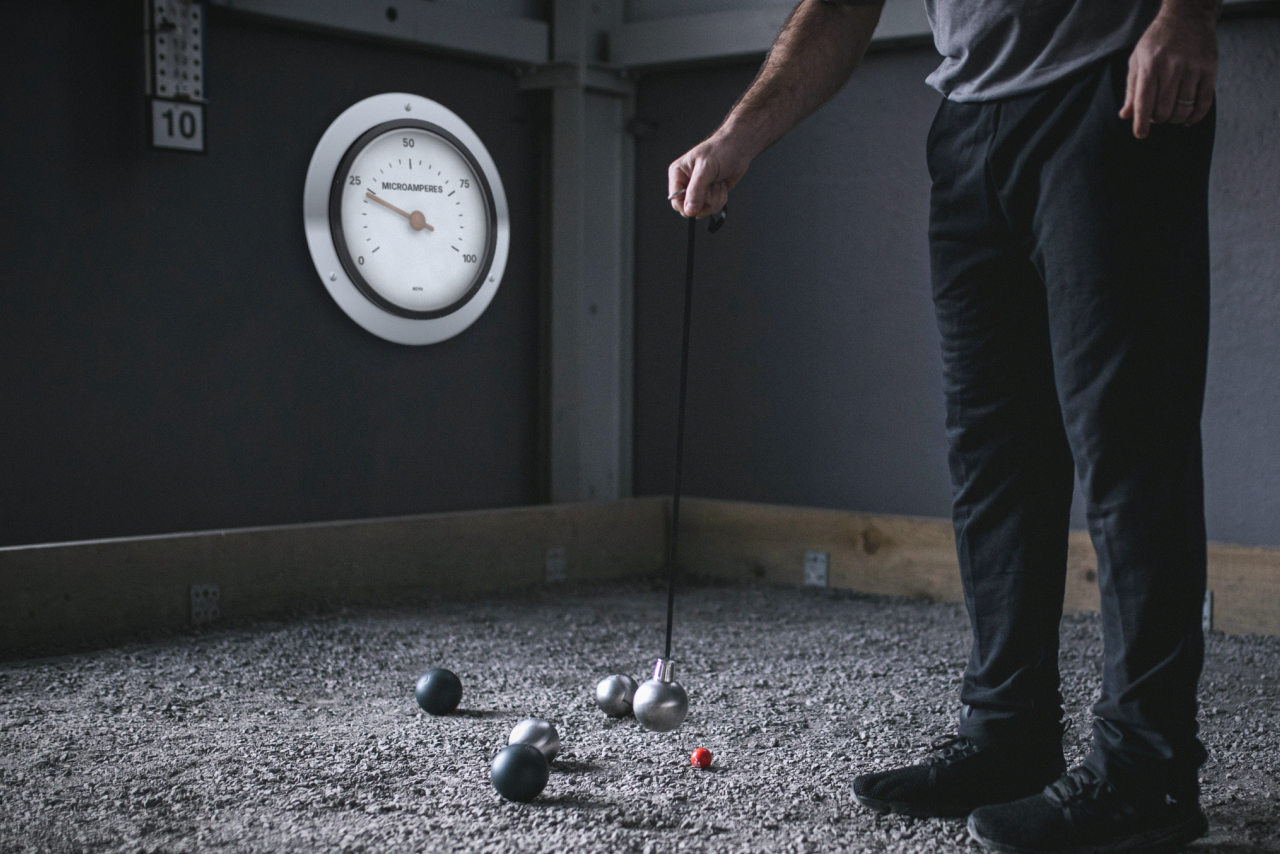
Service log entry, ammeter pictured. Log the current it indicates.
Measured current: 22.5 µA
